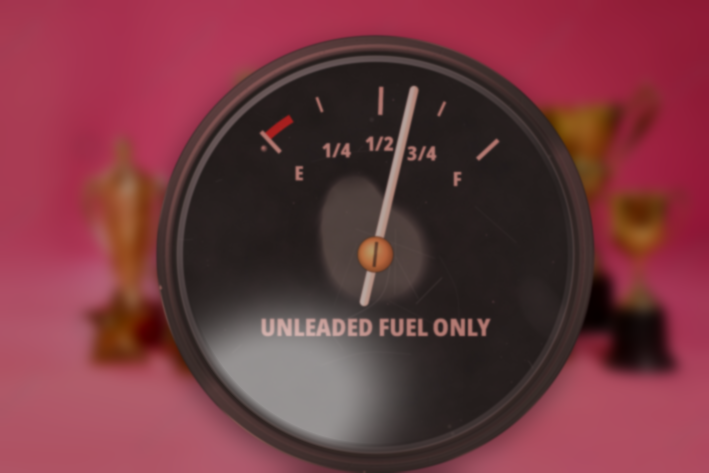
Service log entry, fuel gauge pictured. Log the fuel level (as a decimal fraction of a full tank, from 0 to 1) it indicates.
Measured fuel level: 0.625
